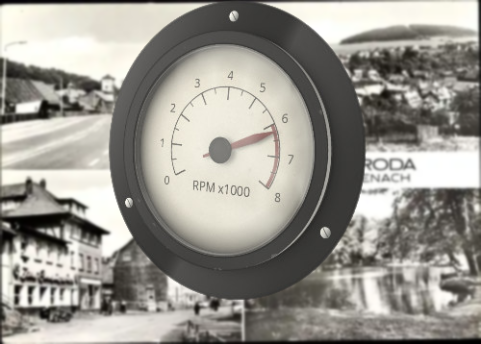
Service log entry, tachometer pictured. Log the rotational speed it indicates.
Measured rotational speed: 6250 rpm
